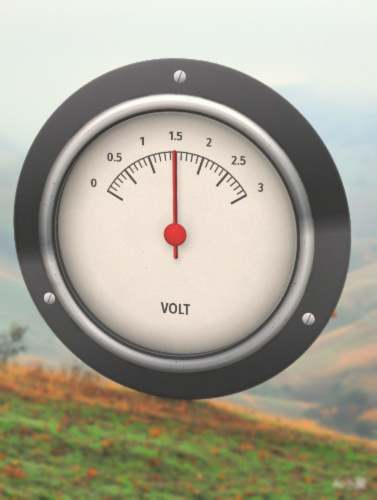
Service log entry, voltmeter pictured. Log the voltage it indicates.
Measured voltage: 1.5 V
